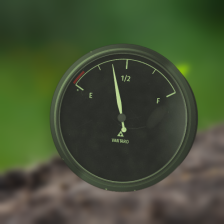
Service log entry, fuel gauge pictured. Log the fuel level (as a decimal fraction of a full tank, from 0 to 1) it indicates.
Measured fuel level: 0.375
